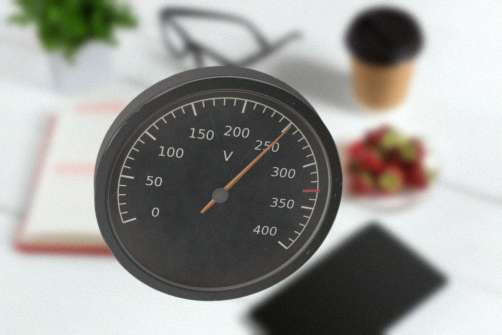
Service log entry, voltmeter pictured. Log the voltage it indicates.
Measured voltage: 250 V
